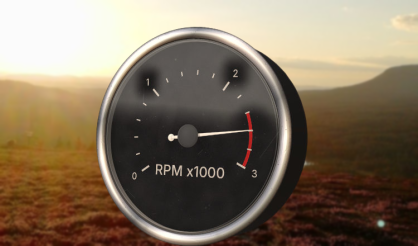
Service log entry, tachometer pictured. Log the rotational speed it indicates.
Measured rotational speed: 2600 rpm
